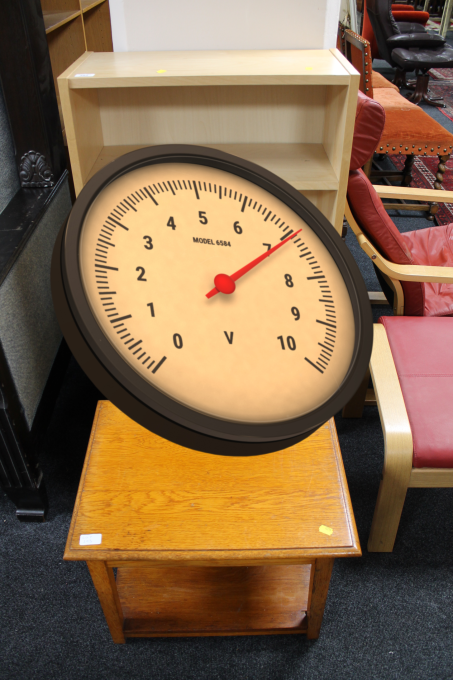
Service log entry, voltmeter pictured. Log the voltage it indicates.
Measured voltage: 7.1 V
